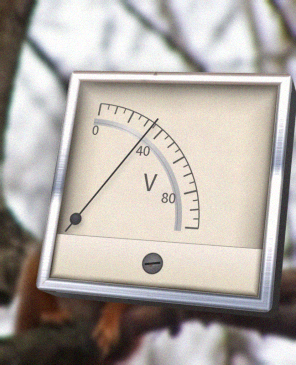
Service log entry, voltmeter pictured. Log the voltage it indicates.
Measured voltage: 35 V
